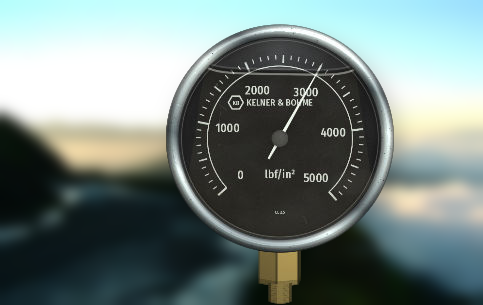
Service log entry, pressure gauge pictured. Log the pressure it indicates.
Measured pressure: 3000 psi
